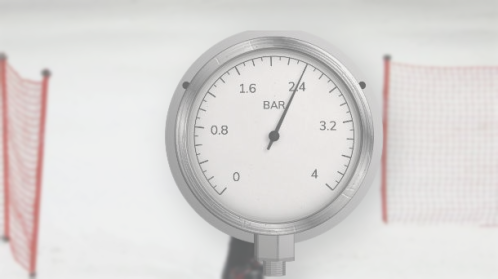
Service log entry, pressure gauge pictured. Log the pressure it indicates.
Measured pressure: 2.4 bar
